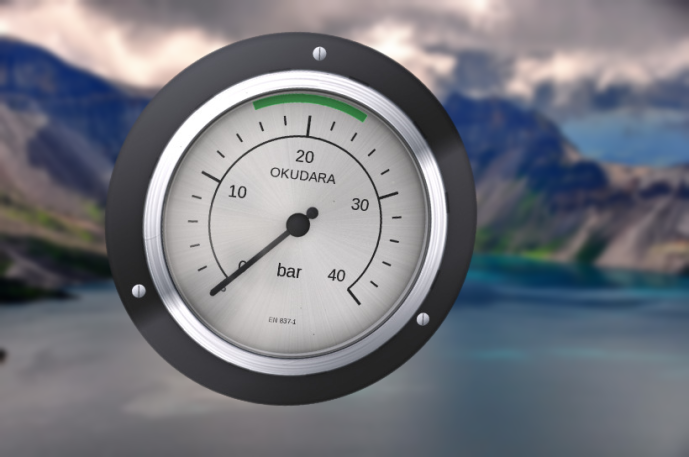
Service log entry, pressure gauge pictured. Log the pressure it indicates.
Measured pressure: 0 bar
